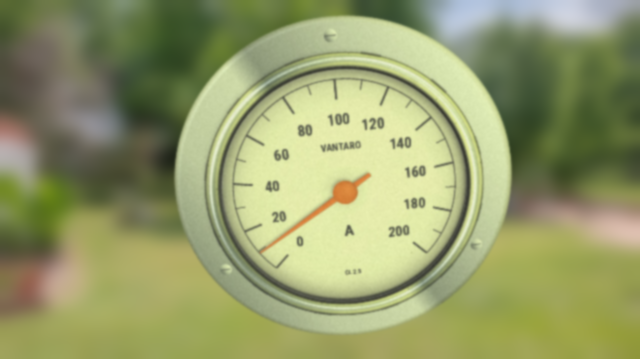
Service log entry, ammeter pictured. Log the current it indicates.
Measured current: 10 A
